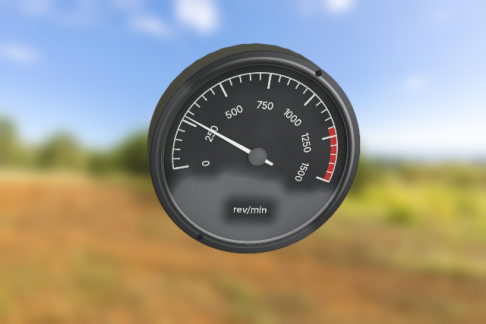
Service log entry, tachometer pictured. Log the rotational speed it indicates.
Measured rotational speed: 275 rpm
